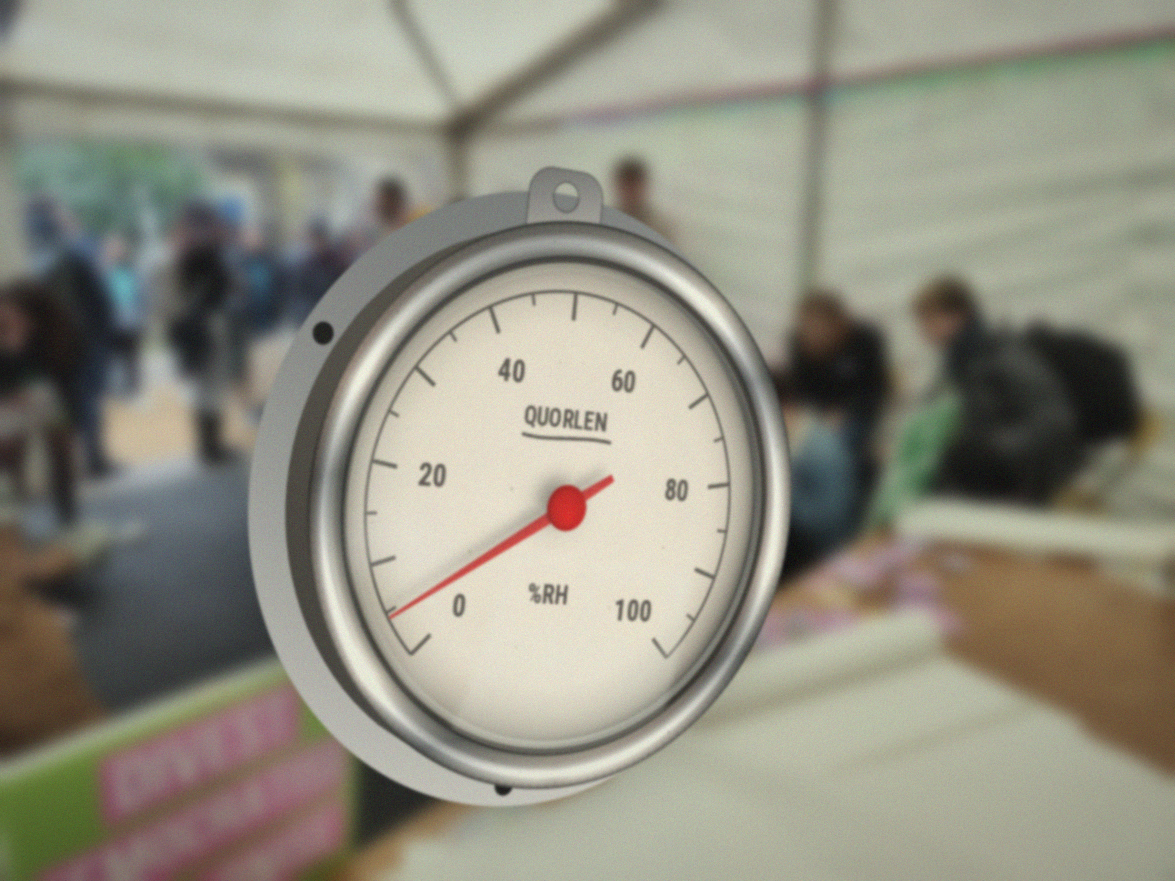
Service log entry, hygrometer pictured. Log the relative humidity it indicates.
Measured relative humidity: 5 %
